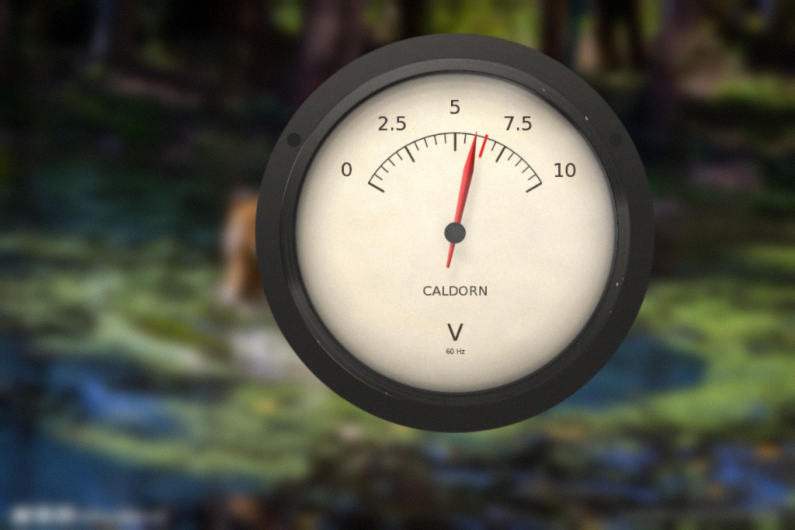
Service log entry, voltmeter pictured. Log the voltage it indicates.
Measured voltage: 6 V
